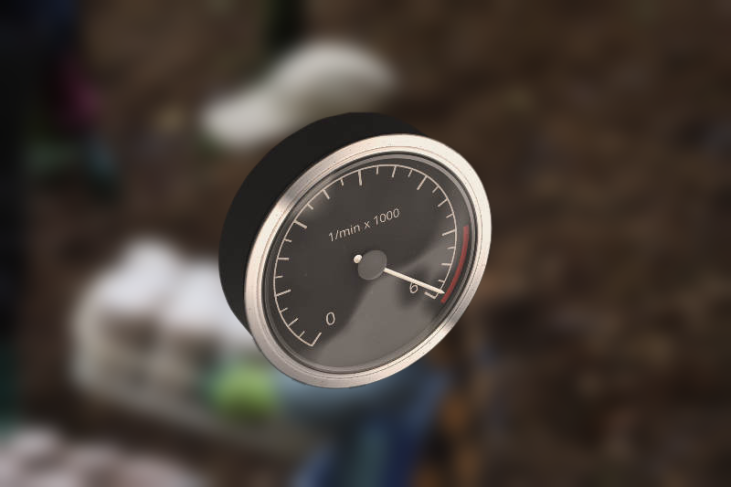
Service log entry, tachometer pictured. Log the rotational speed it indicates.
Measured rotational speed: 5875 rpm
